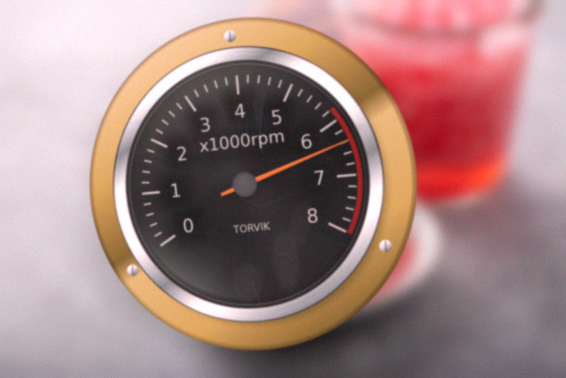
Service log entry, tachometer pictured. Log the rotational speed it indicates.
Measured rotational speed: 6400 rpm
